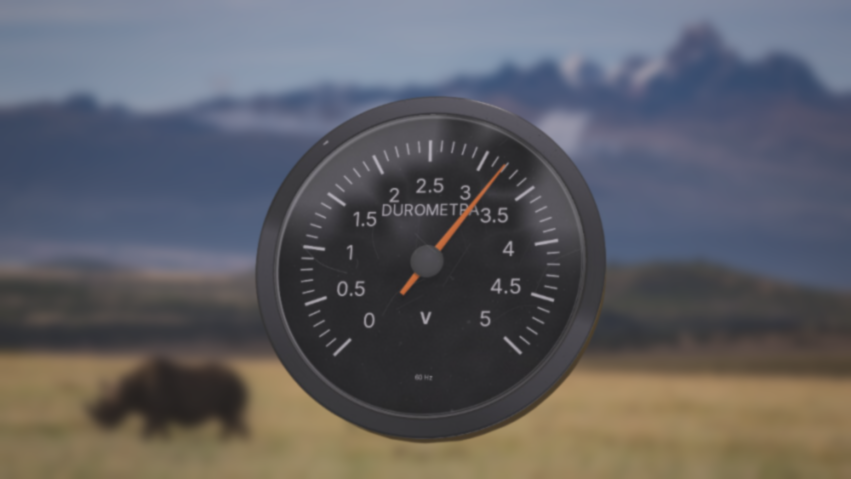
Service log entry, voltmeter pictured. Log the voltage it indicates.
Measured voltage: 3.2 V
